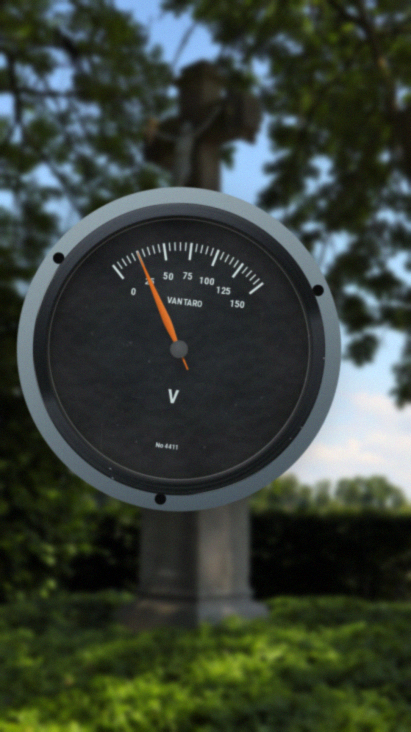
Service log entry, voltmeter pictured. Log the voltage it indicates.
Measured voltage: 25 V
